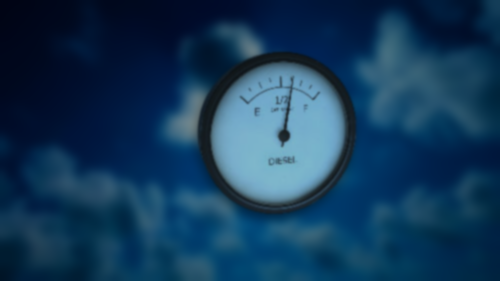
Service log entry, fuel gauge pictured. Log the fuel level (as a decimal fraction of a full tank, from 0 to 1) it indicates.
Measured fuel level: 0.625
